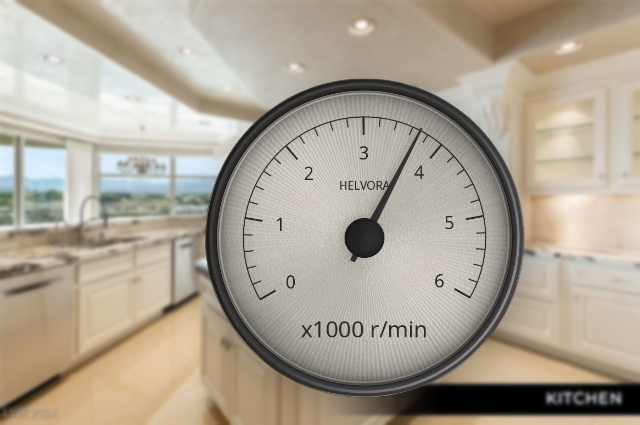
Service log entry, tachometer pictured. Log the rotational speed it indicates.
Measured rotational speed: 3700 rpm
